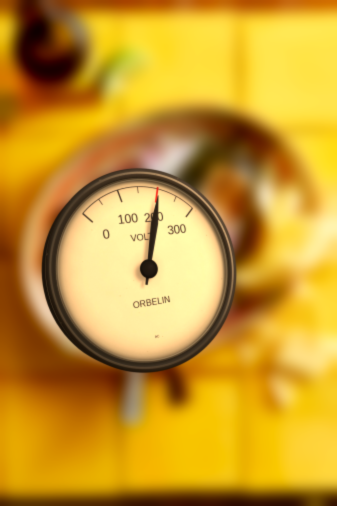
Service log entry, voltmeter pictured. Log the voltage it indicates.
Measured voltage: 200 V
